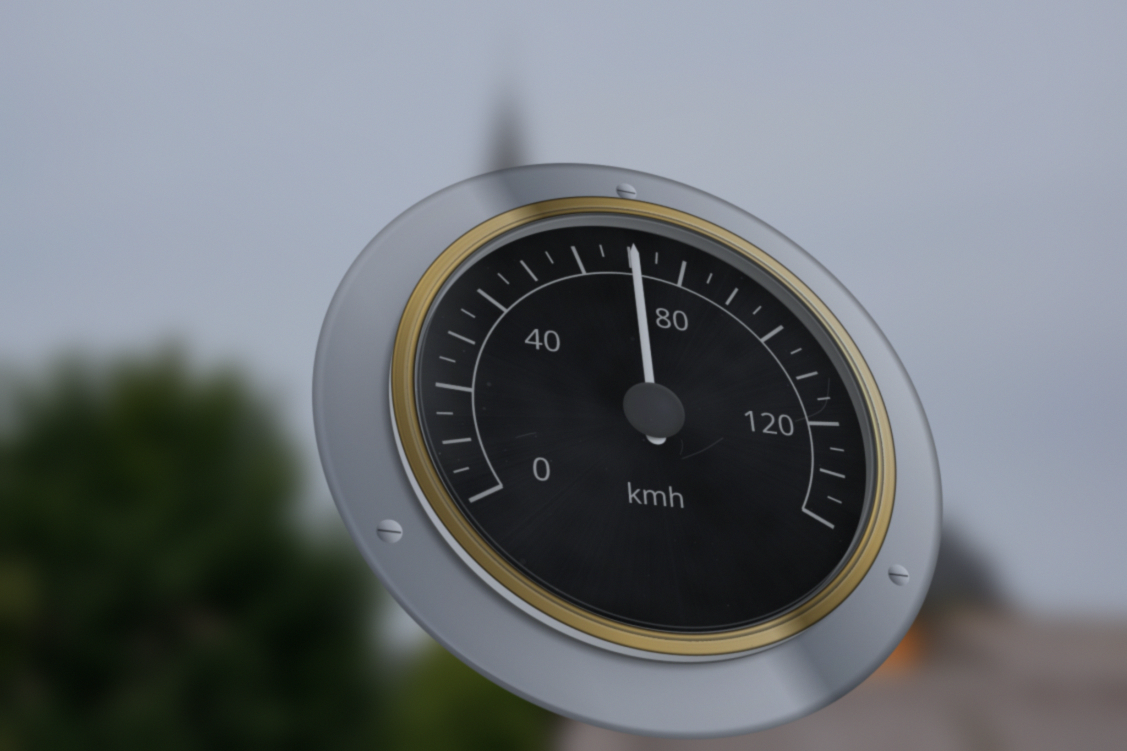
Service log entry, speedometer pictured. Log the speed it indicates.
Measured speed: 70 km/h
